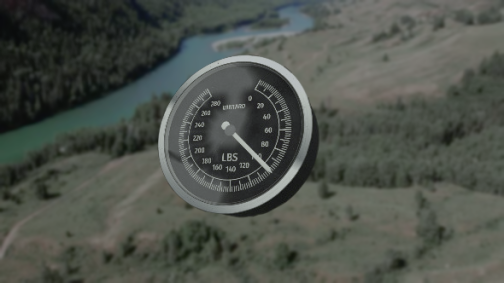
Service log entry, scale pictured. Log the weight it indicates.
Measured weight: 100 lb
